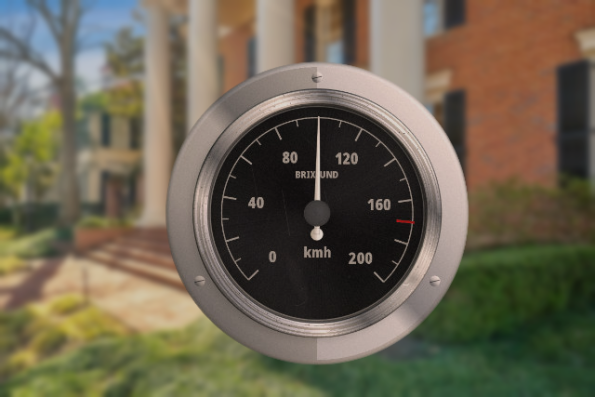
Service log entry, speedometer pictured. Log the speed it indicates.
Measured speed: 100 km/h
